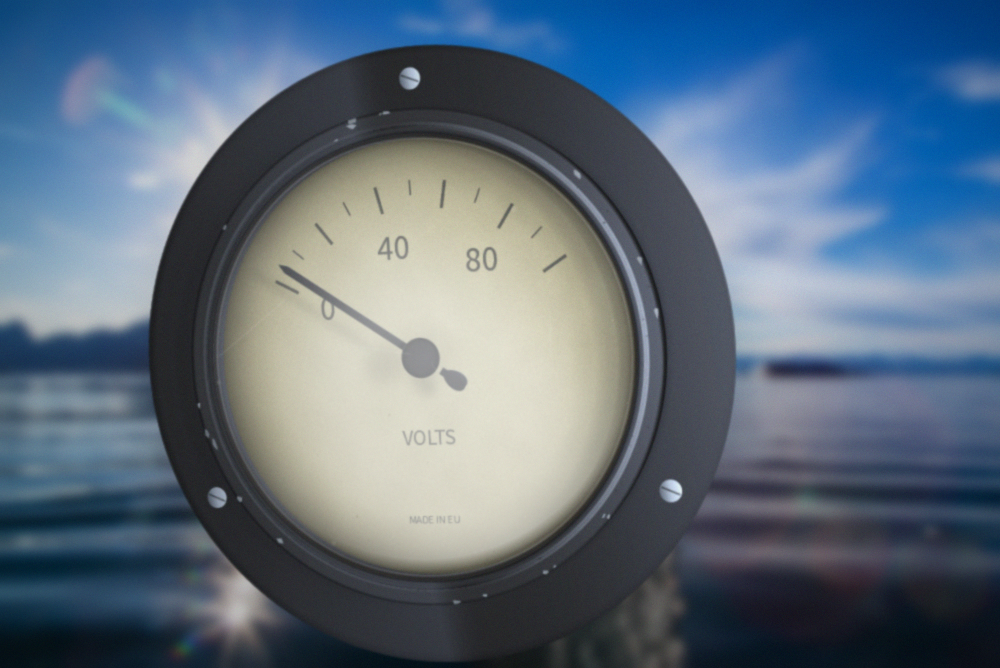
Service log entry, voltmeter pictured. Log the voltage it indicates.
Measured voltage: 5 V
